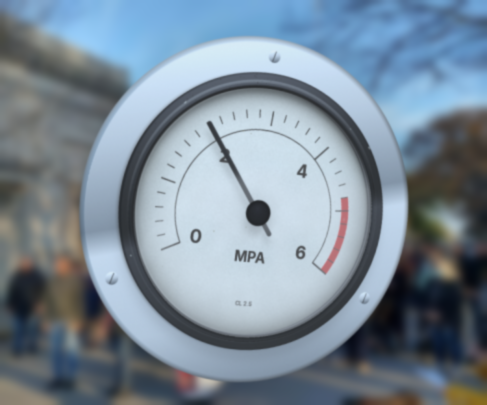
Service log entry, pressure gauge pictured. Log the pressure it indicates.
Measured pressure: 2 MPa
